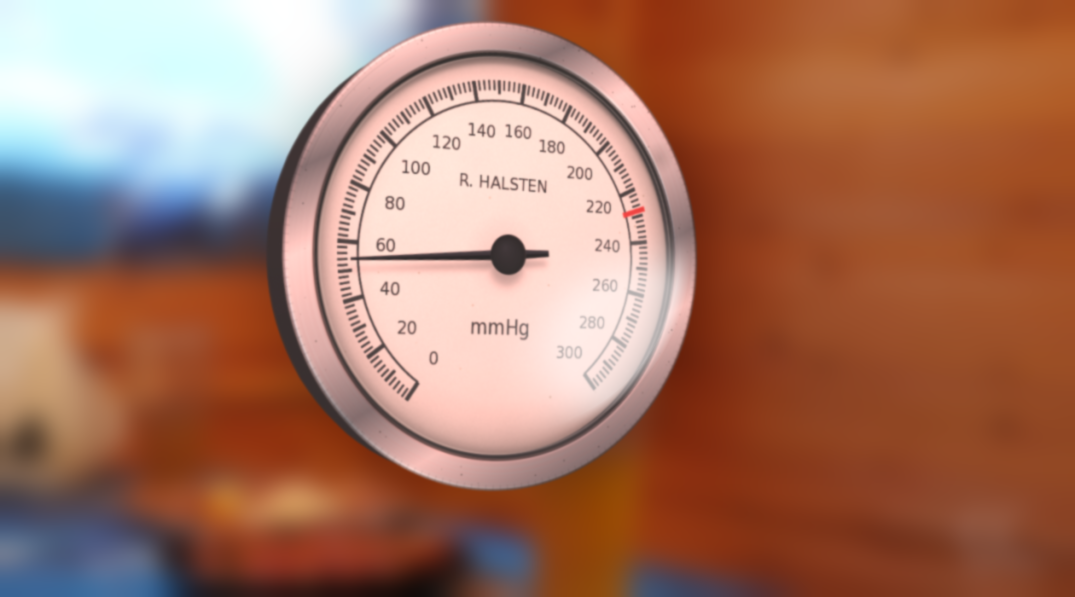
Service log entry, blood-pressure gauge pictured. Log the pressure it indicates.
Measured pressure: 54 mmHg
